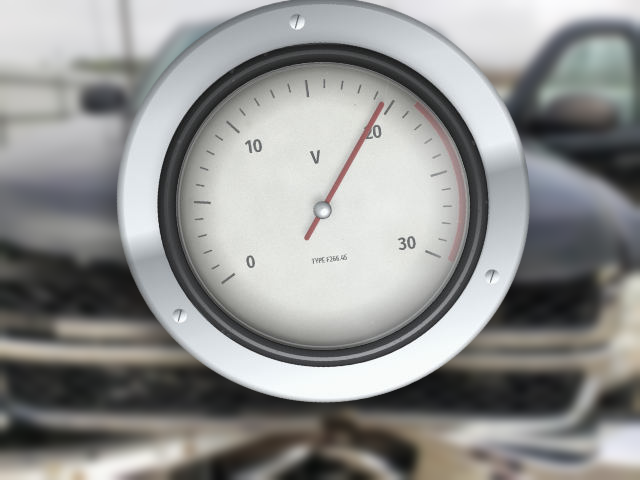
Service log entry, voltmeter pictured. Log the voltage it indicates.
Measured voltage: 19.5 V
